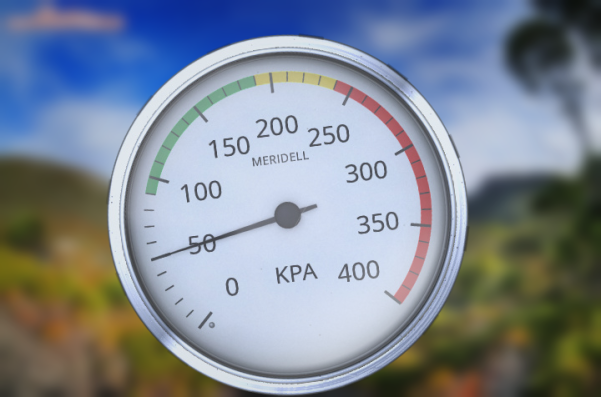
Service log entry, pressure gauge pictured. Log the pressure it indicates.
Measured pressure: 50 kPa
